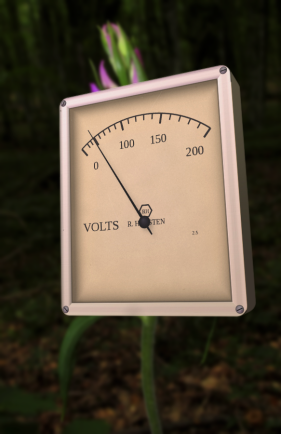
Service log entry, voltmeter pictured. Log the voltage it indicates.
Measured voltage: 50 V
